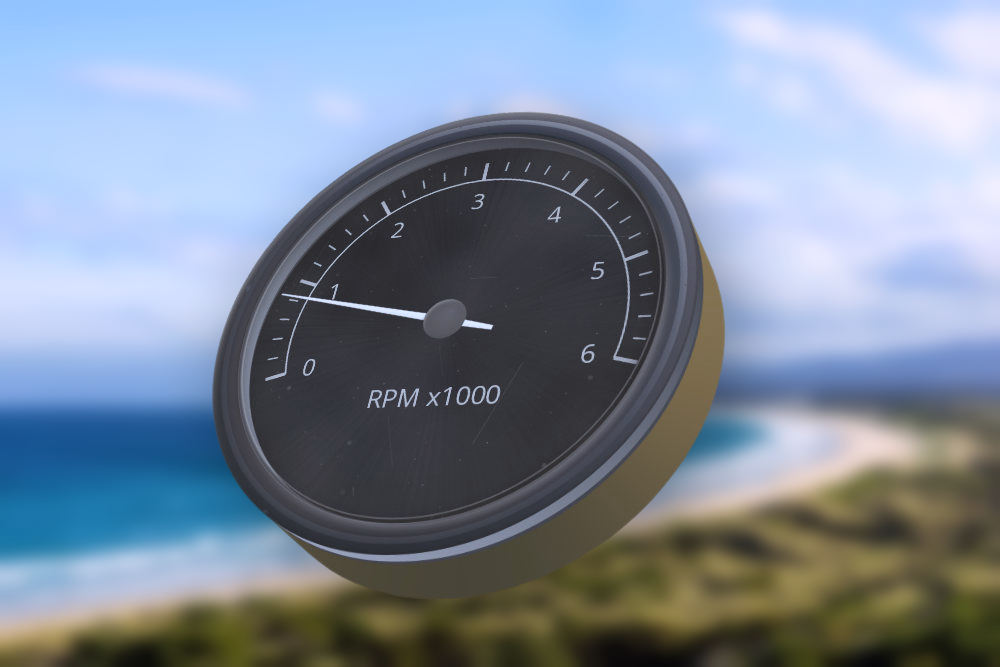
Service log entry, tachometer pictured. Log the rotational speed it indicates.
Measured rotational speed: 800 rpm
